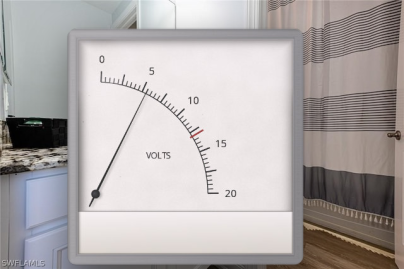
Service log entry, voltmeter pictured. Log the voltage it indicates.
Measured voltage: 5.5 V
